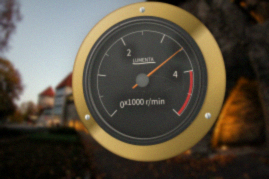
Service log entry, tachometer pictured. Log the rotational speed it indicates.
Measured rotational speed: 3500 rpm
